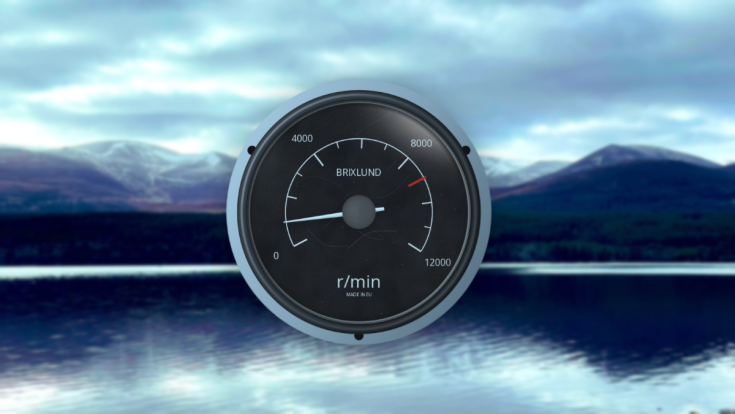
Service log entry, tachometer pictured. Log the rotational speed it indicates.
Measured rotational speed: 1000 rpm
